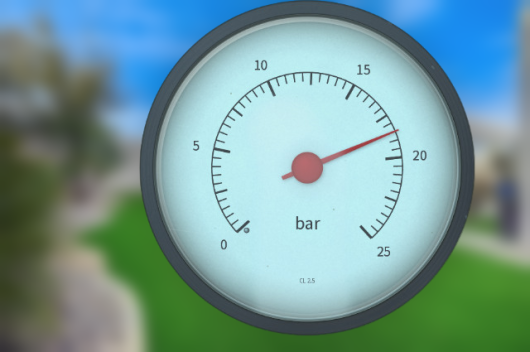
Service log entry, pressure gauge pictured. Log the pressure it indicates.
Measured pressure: 18.5 bar
